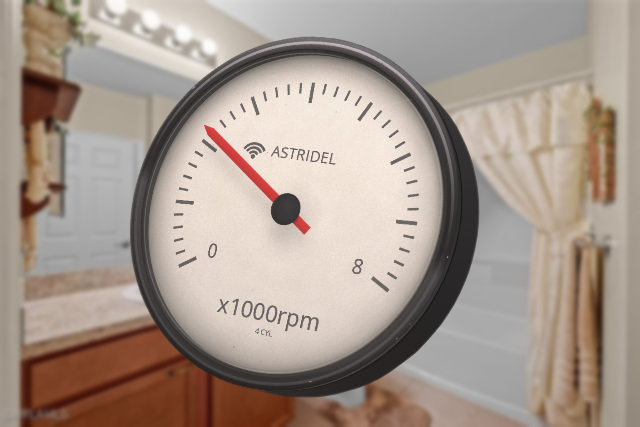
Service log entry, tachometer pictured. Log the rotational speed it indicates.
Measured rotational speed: 2200 rpm
